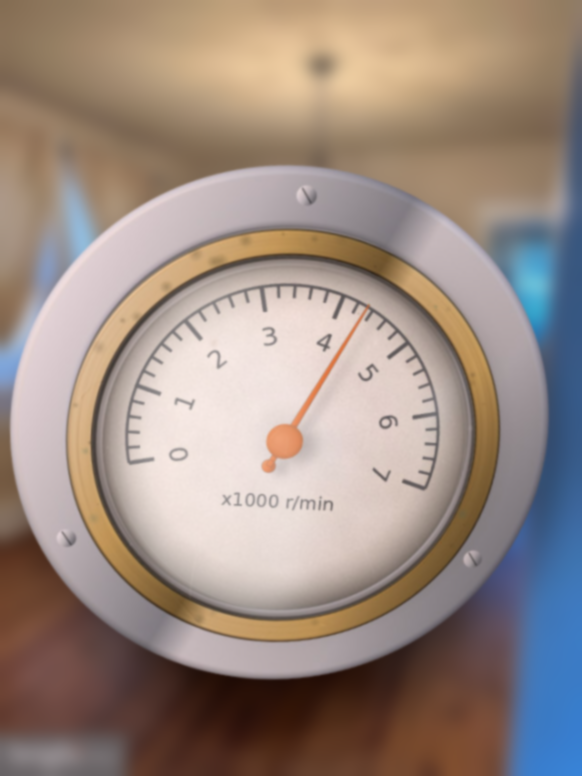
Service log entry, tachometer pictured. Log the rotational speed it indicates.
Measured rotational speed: 4300 rpm
